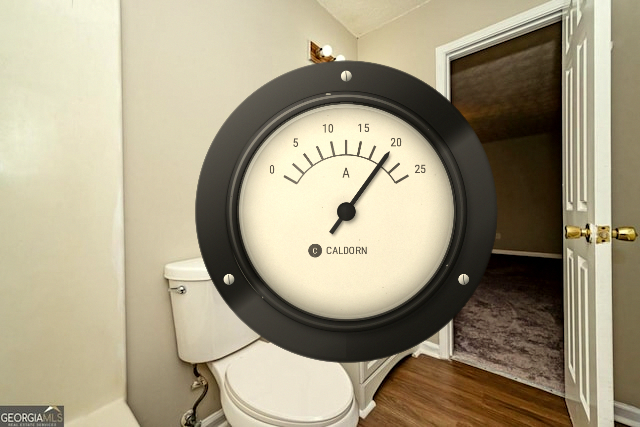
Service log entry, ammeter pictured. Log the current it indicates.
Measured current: 20 A
